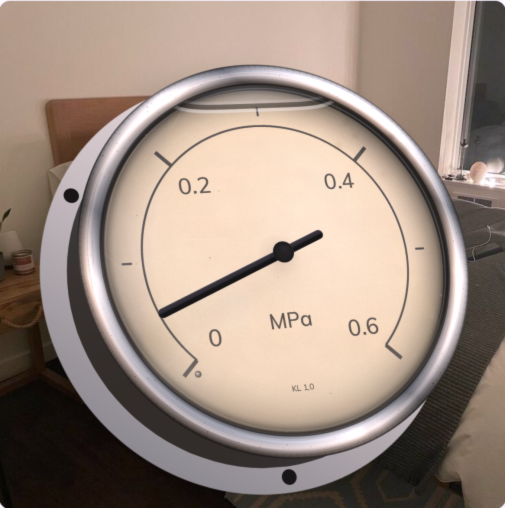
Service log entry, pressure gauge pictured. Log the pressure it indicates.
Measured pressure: 0.05 MPa
